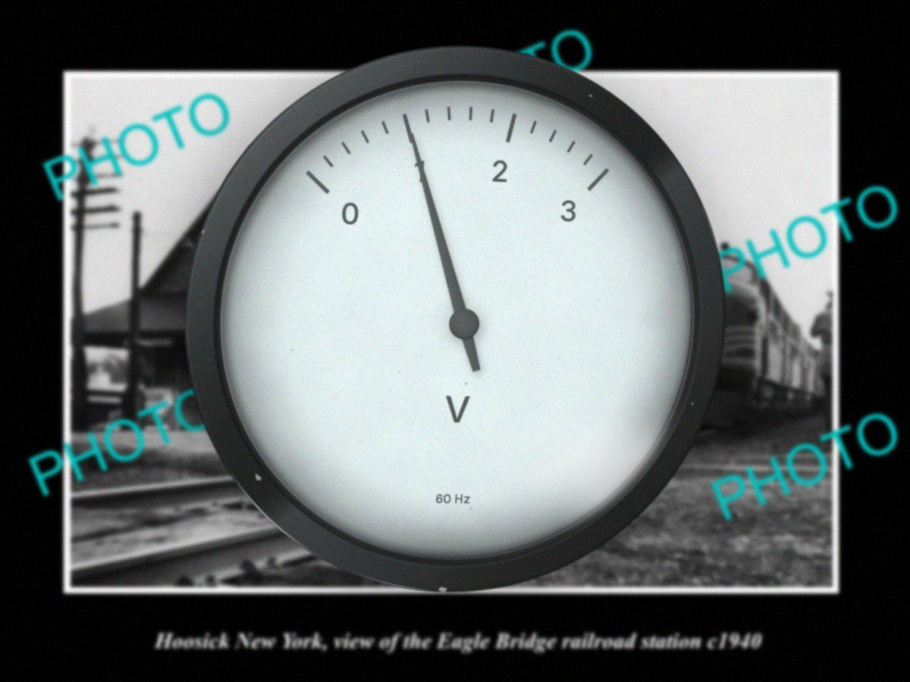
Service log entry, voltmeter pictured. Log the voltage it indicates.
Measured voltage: 1 V
